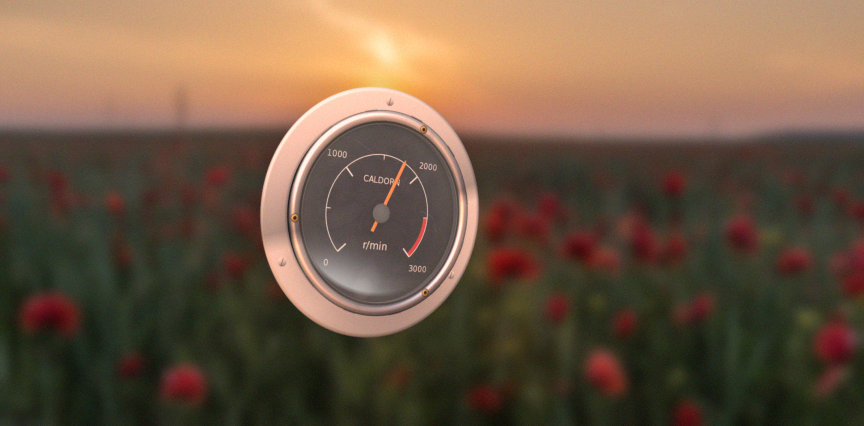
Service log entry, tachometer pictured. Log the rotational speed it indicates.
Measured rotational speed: 1750 rpm
